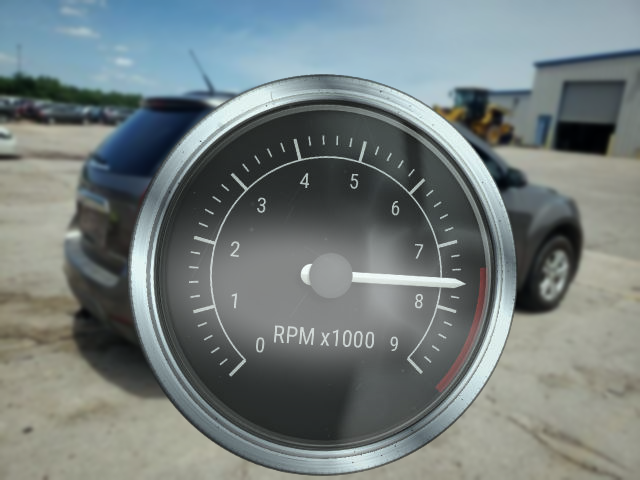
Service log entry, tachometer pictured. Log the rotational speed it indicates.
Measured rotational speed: 7600 rpm
